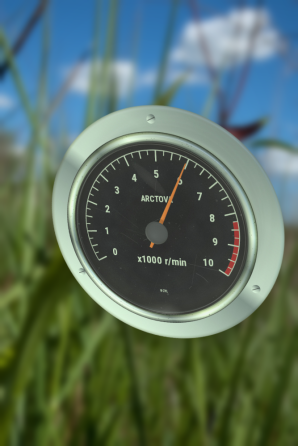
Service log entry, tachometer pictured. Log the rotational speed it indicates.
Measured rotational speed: 6000 rpm
